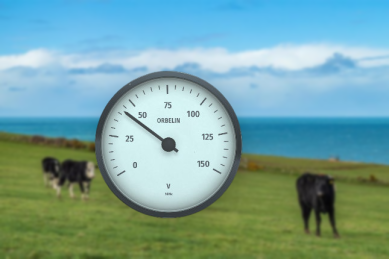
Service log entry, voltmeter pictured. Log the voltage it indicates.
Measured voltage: 42.5 V
